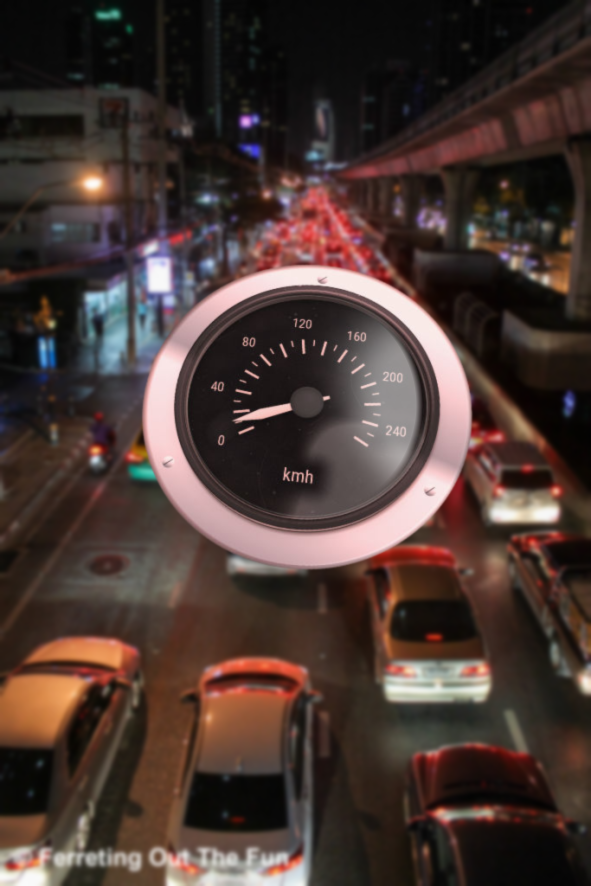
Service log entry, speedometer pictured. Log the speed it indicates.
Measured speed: 10 km/h
